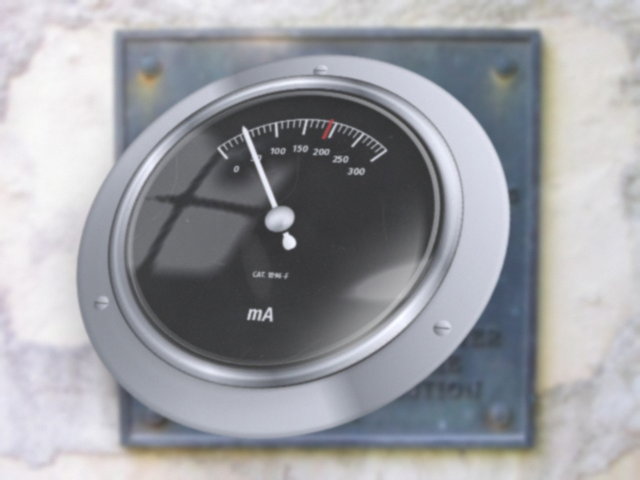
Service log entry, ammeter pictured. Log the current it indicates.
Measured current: 50 mA
